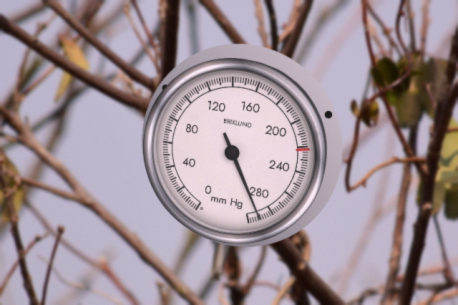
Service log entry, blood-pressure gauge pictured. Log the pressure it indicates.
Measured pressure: 290 mmHg
